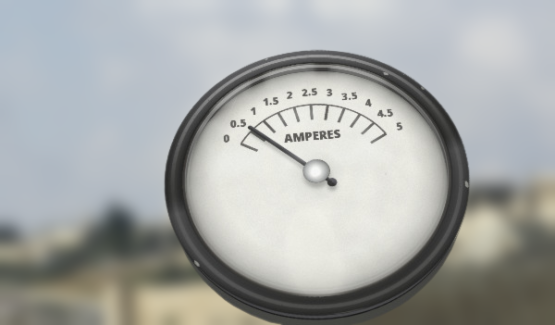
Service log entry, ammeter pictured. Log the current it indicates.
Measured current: 0.5 A
